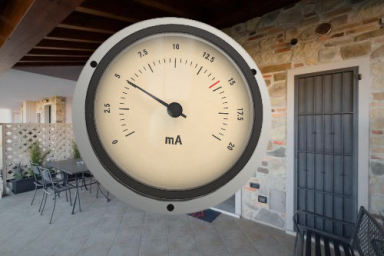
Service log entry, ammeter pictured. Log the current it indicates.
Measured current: 5 mA
